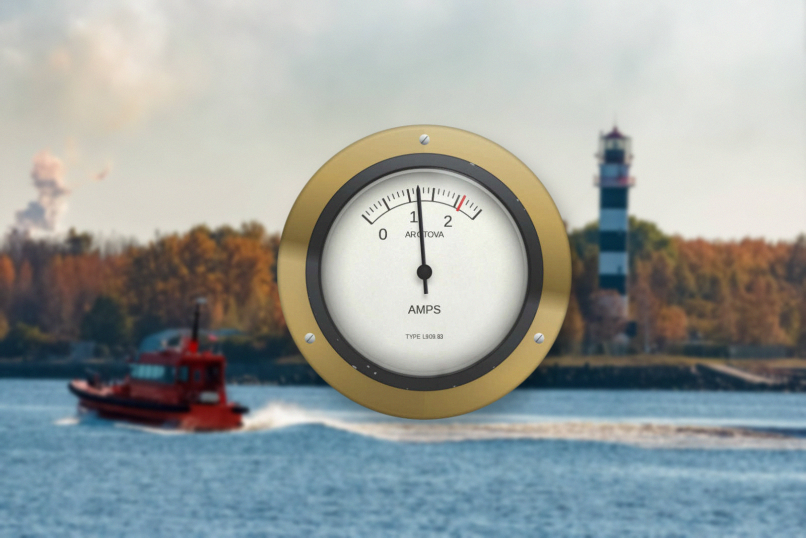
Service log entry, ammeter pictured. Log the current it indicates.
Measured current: 1.2 A
